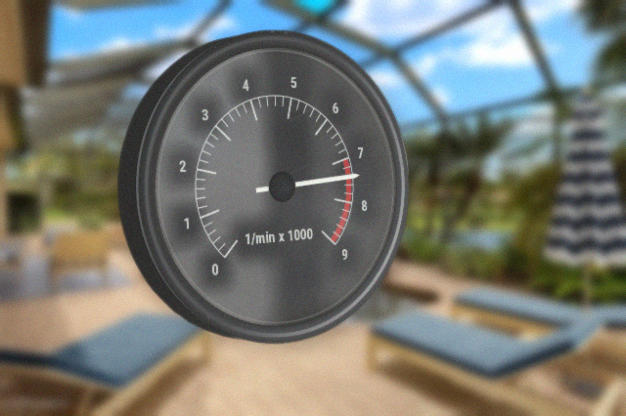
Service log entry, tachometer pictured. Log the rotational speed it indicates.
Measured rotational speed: 7400 rpm
